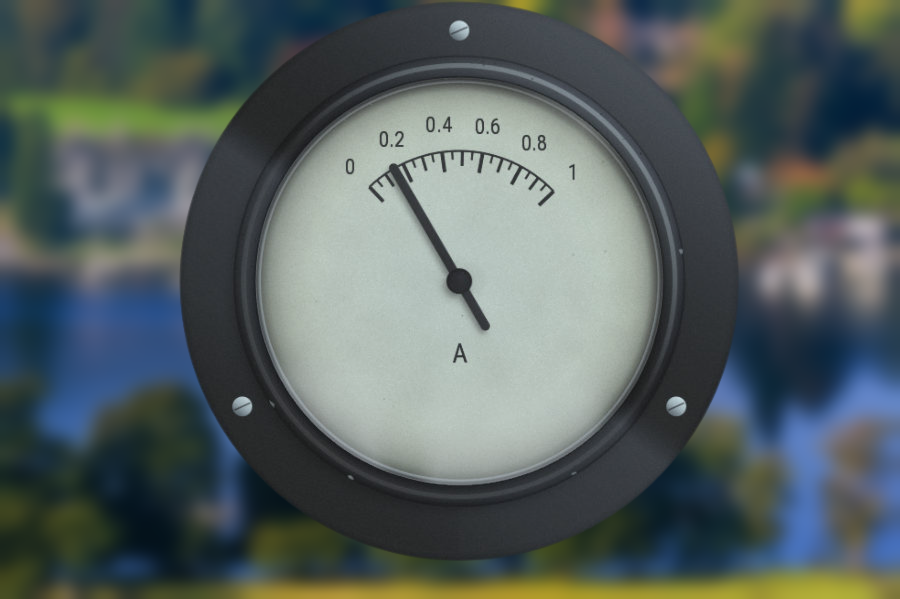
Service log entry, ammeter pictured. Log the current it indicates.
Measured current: 0.15 A
